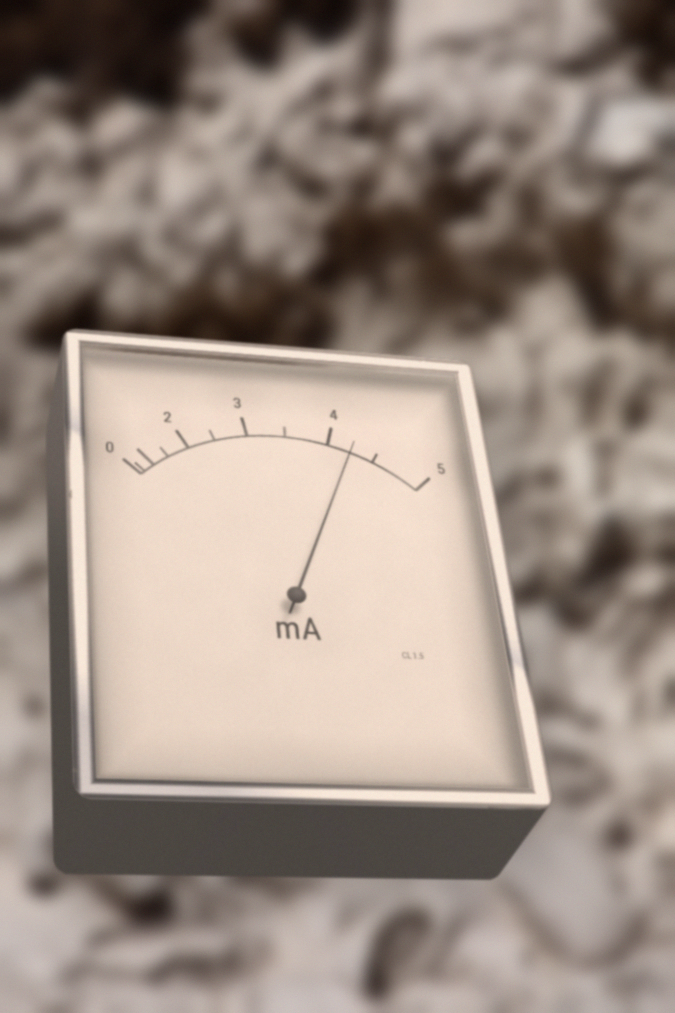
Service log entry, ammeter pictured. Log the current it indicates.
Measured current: 4.25 mA
